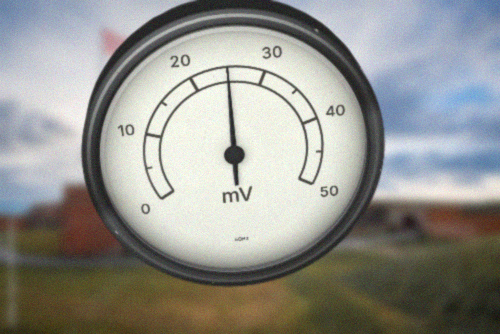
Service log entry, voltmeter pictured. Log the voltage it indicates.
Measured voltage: 25 mV
